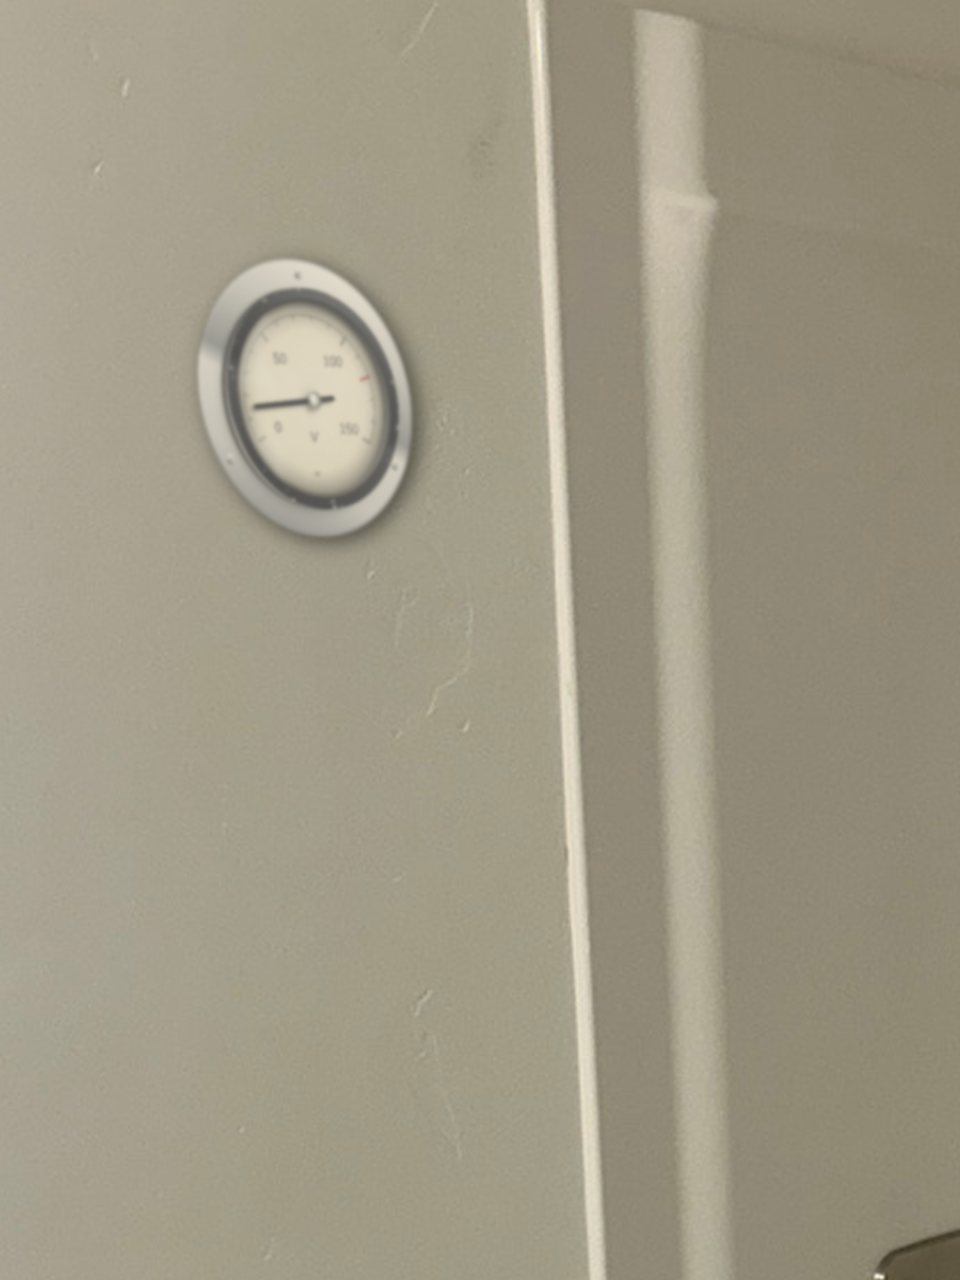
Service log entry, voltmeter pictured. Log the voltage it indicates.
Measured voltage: 15 V
